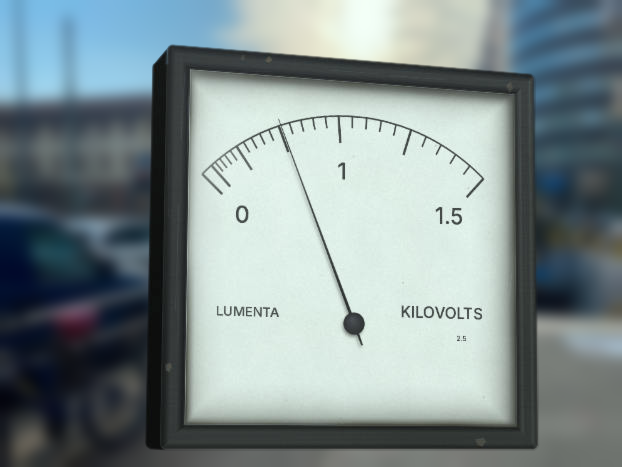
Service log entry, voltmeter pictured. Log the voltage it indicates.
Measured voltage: 0.75 kV
